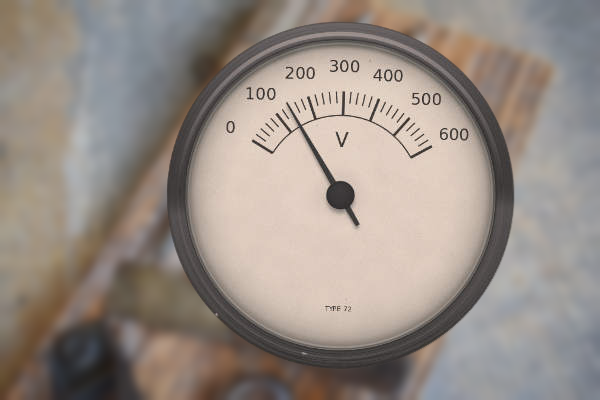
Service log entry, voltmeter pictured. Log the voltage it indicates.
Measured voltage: 140 V
